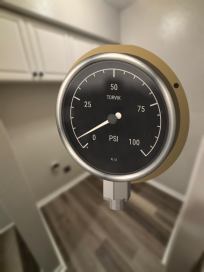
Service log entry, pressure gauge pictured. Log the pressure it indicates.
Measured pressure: 5 psi
